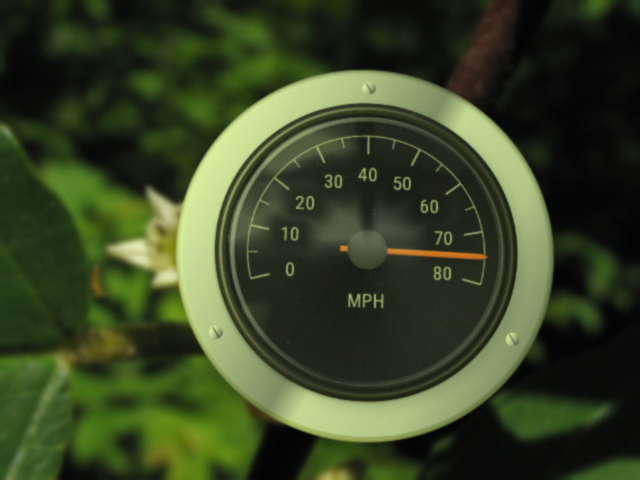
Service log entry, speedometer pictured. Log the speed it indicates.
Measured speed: 75 mph
